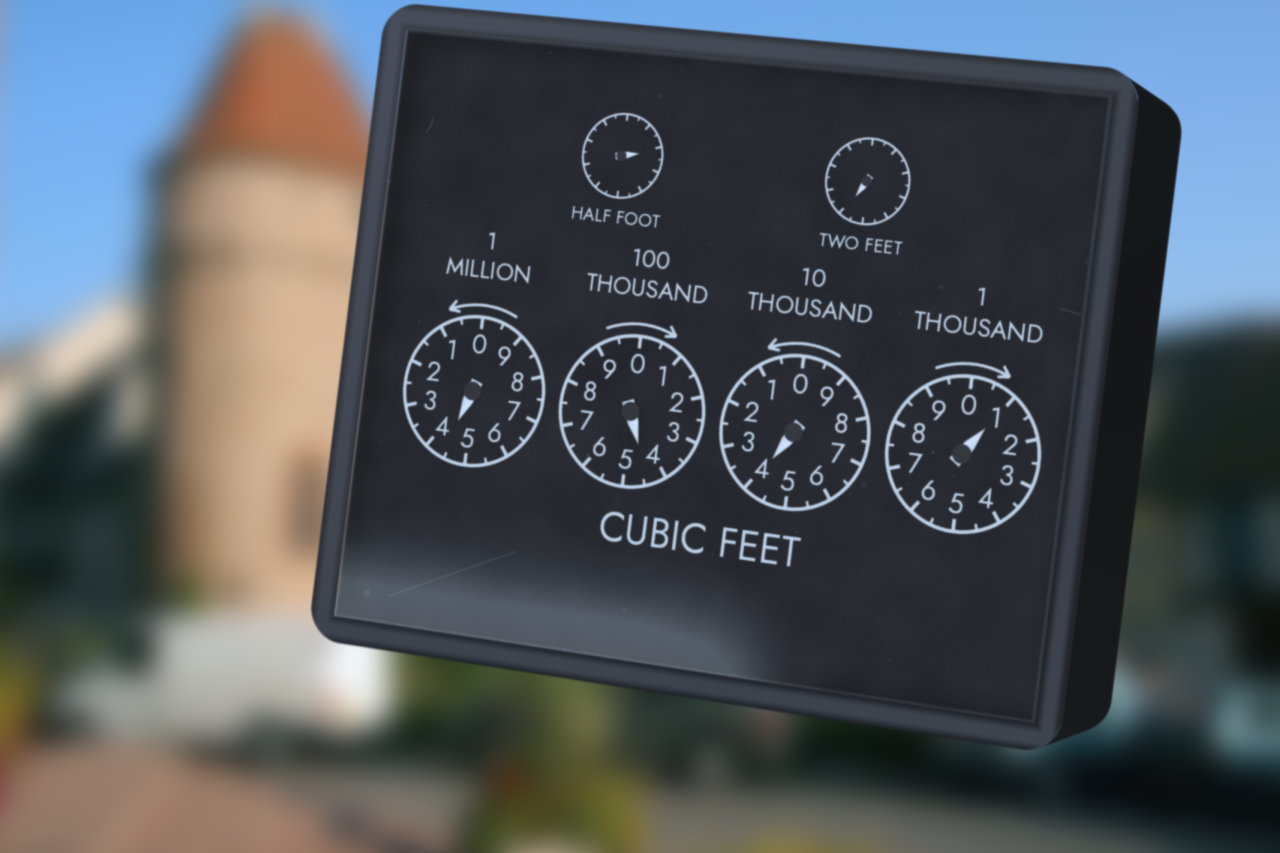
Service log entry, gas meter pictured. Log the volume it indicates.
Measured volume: 444100 ft³
